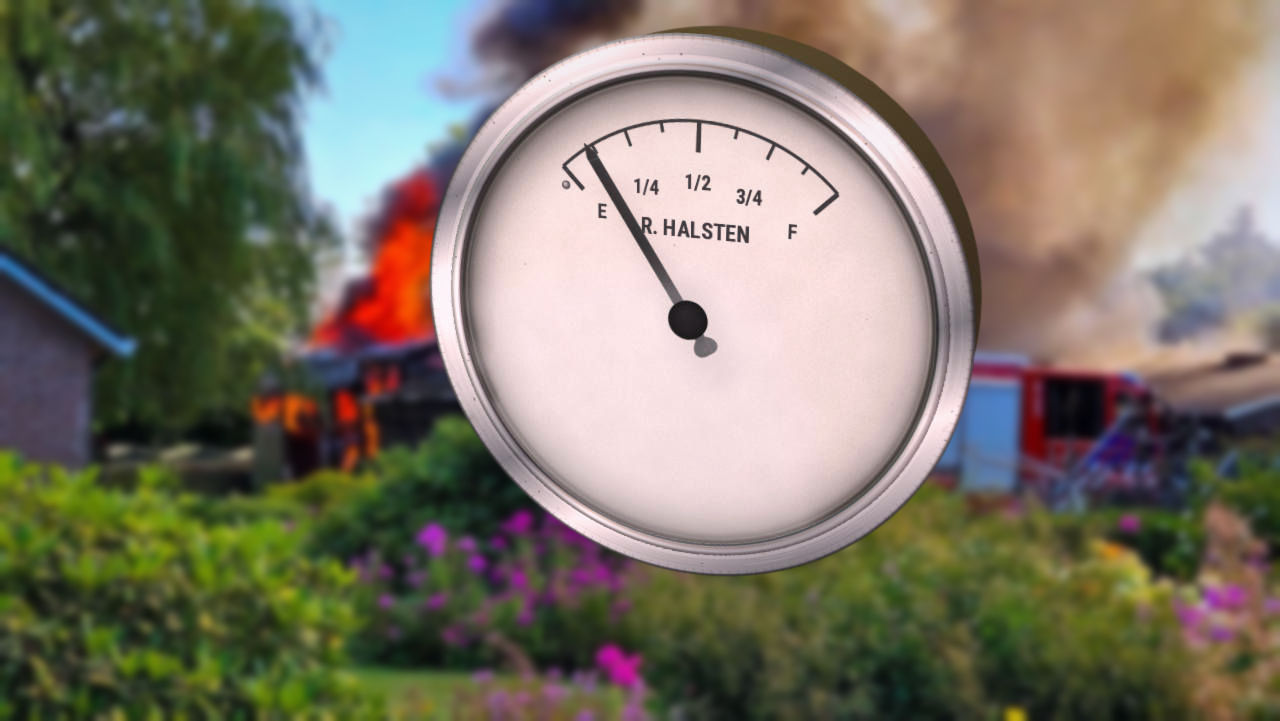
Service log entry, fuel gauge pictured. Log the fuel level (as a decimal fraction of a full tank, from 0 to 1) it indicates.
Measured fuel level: 0.125
